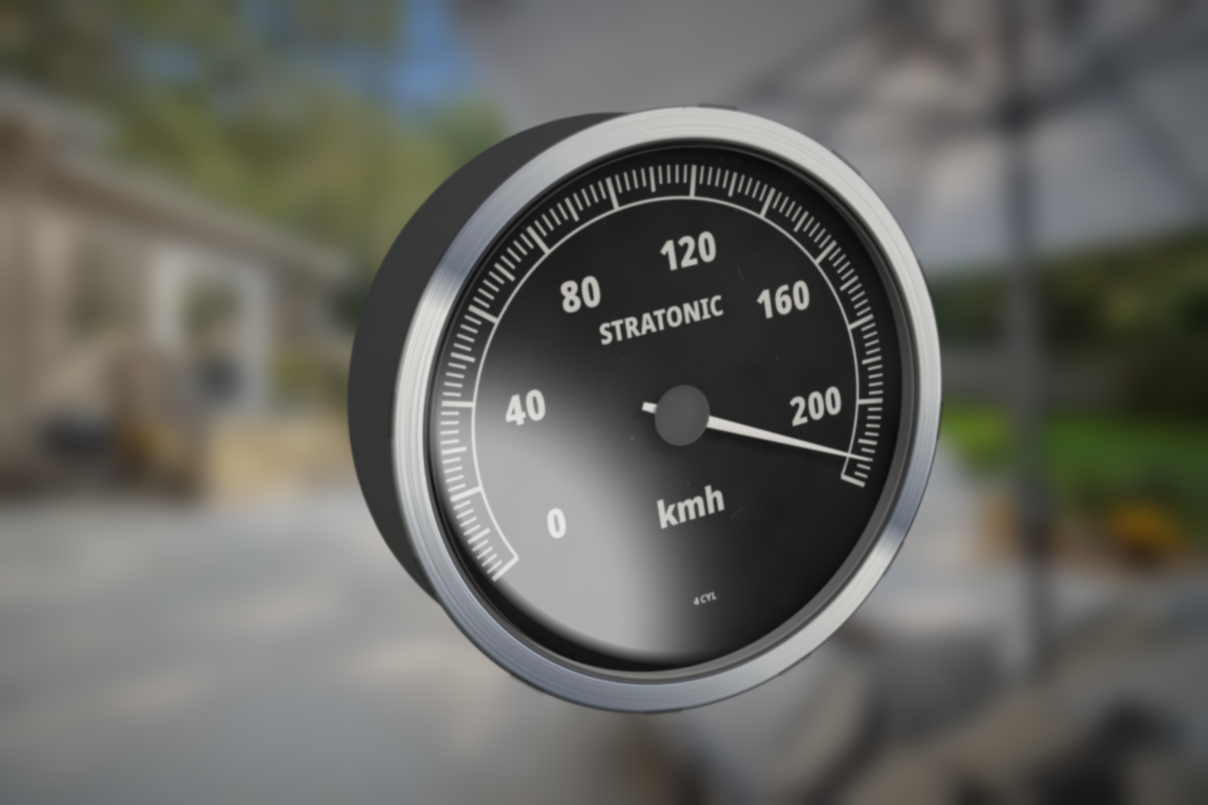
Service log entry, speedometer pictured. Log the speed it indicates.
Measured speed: 214 km/h
